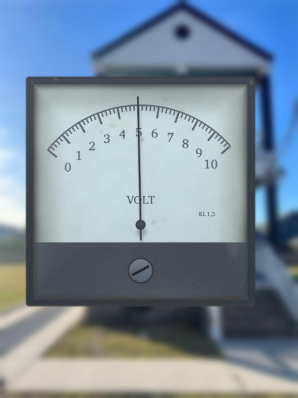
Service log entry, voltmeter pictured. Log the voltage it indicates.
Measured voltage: 5 V
